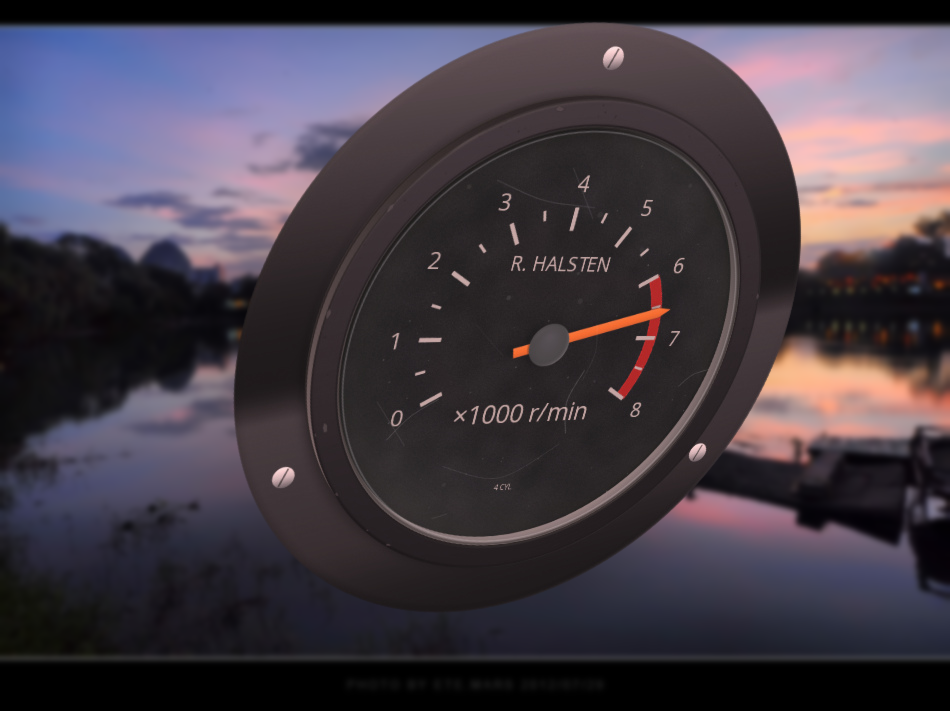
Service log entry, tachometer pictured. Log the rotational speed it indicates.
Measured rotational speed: 6500 rpm
